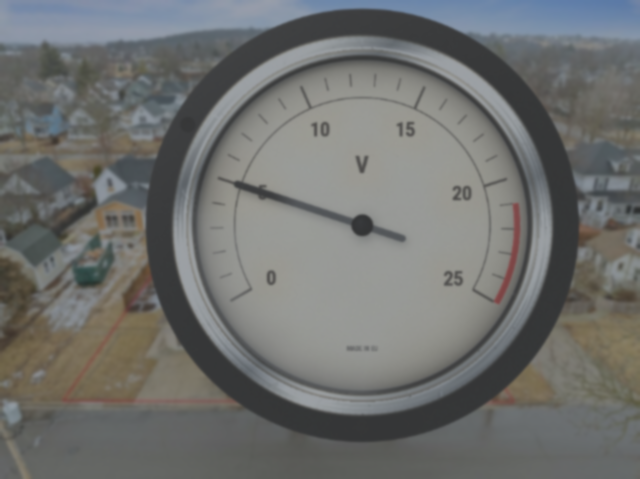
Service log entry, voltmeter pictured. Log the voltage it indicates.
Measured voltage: 5 V
